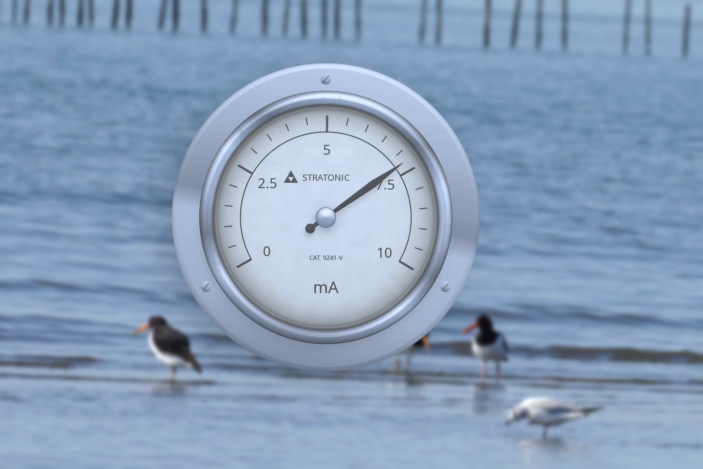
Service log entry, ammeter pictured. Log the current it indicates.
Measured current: 7.25 mA
